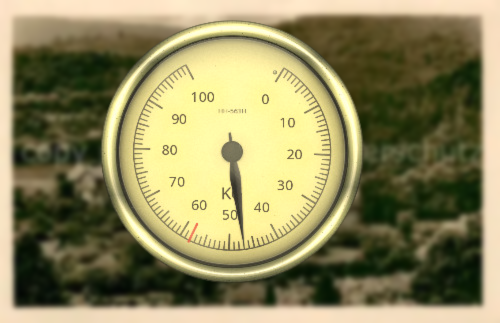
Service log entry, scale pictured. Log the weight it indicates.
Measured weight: 47 kg
